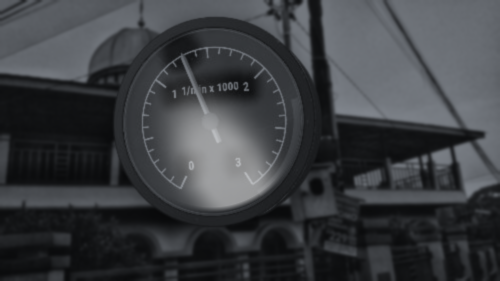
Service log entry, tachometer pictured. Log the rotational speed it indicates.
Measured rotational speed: 1300 rpm
